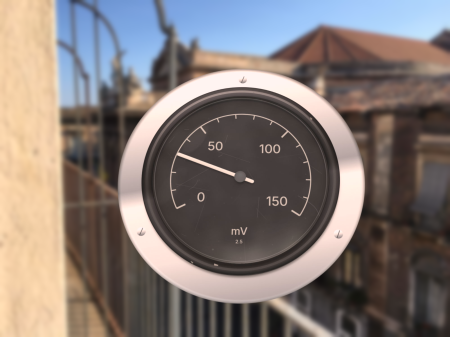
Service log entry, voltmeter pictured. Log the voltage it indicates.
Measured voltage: 30 mV
